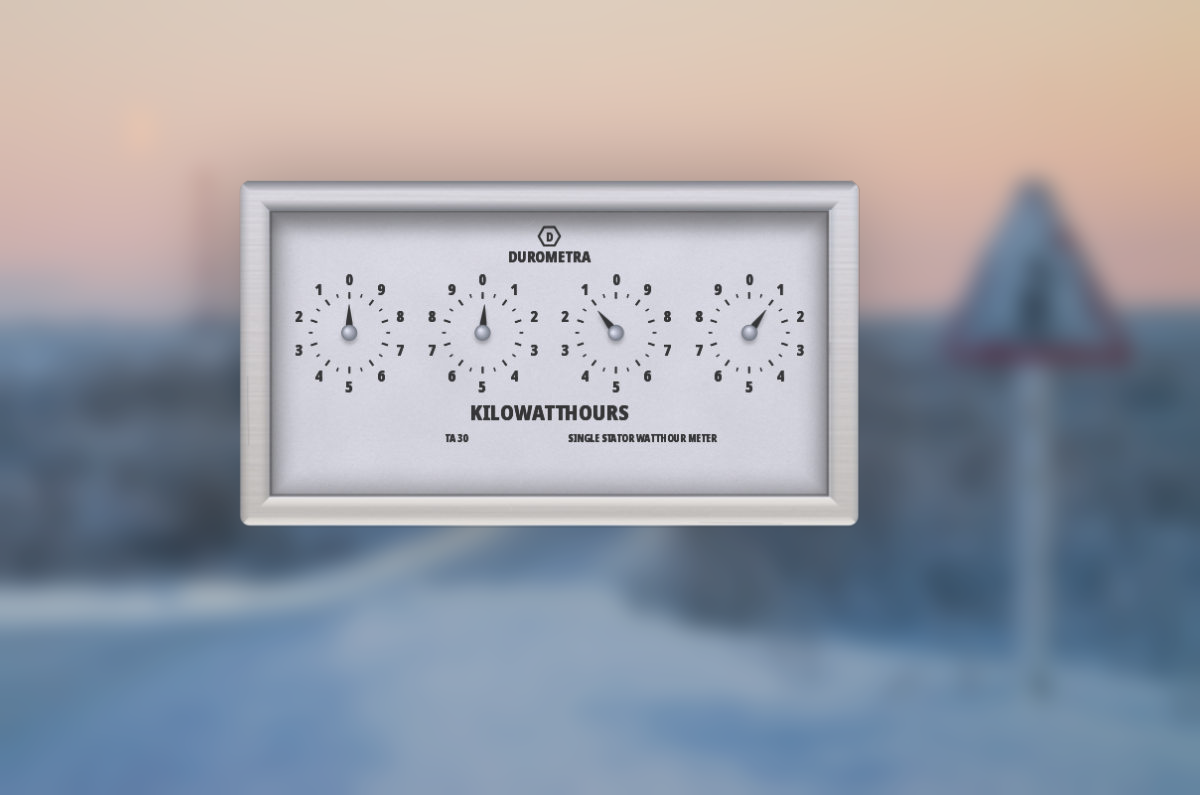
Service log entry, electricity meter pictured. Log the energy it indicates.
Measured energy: 11 kWh
